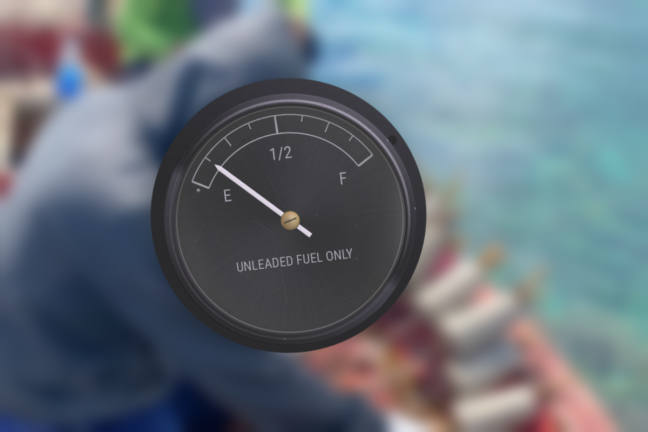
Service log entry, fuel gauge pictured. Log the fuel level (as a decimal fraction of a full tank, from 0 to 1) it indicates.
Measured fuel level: 0.125
